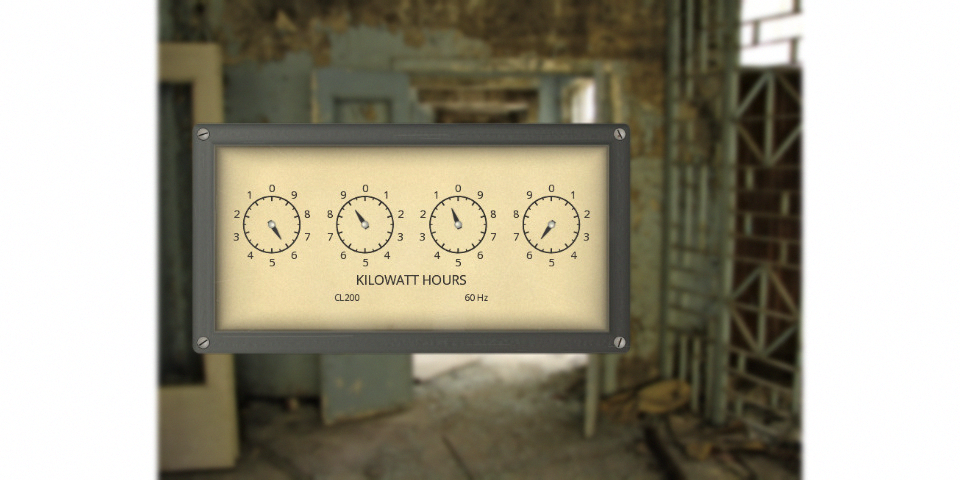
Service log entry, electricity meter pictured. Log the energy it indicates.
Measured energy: 5906 kWh
